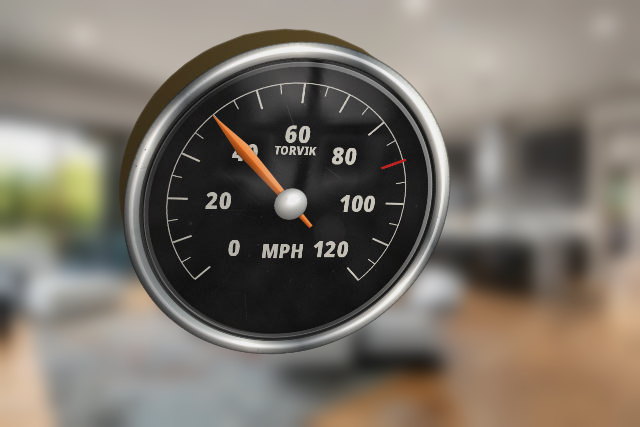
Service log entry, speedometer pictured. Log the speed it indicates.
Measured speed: 40 mph
